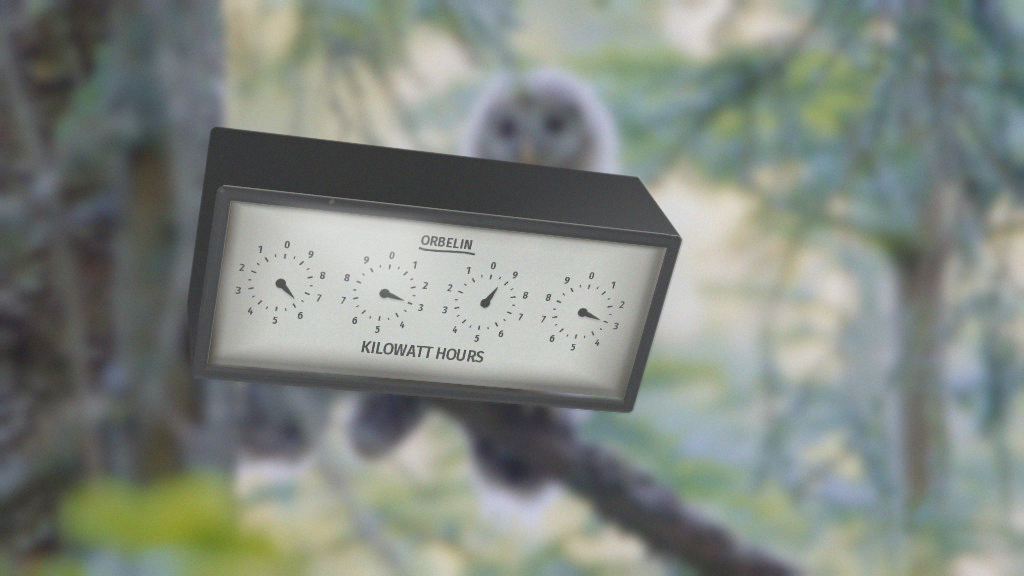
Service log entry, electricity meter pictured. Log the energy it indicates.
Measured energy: 6293 kWh
